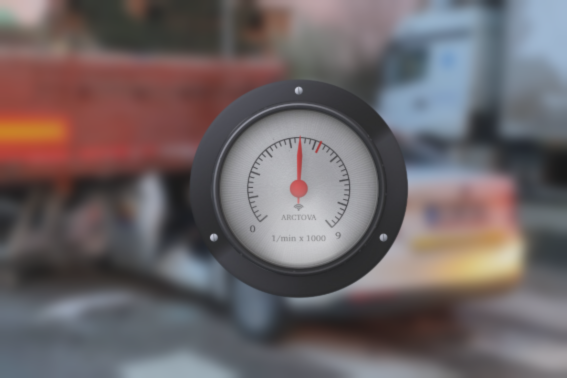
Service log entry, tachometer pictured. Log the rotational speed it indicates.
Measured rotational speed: 4400 rpm
